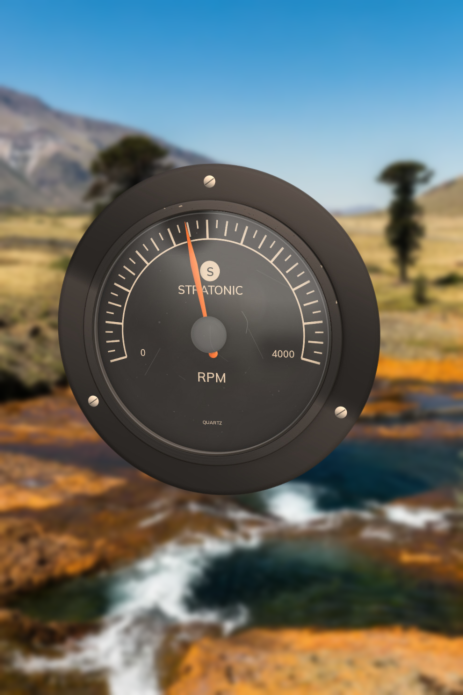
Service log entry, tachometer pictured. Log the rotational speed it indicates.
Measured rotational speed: 1800 rpm
